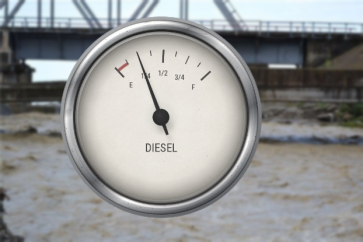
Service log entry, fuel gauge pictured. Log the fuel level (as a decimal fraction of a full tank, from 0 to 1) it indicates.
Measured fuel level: 0.25
